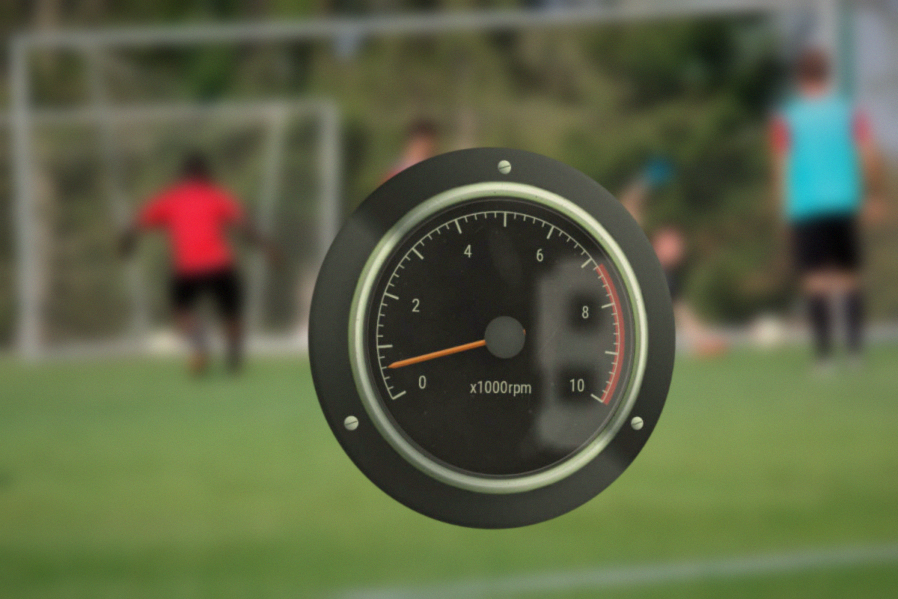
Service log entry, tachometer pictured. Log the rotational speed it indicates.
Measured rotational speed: 600 rpm
